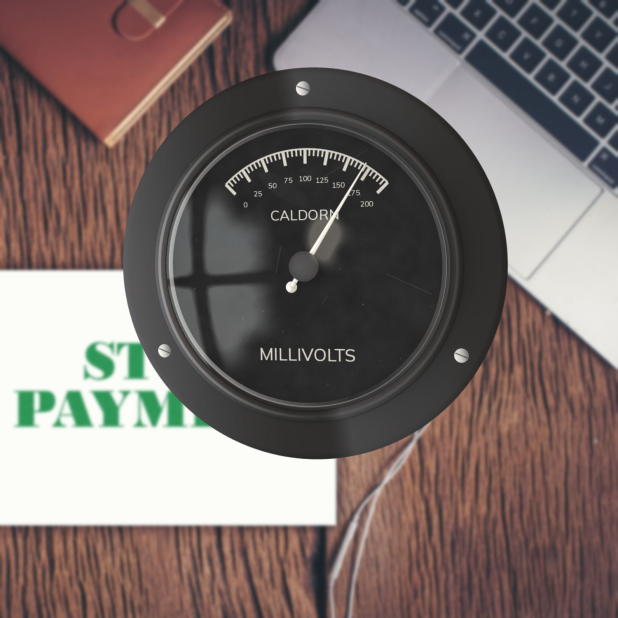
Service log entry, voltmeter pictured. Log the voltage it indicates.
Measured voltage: 170 mV
